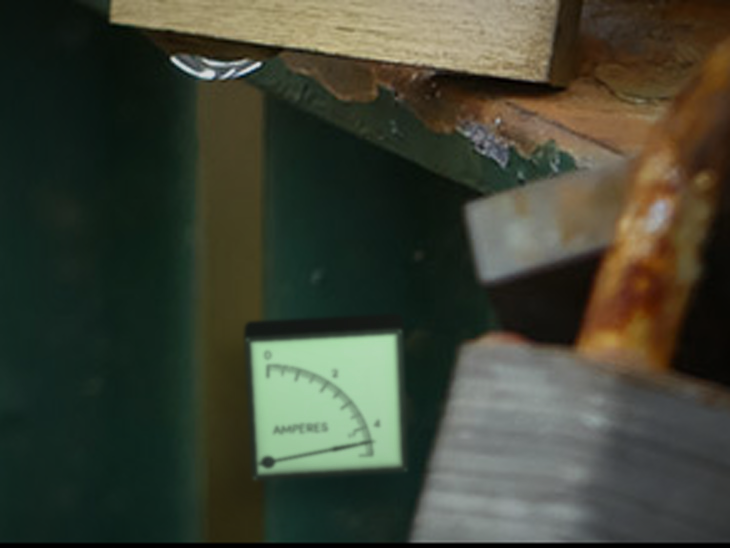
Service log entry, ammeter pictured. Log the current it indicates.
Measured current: 4.5 A
